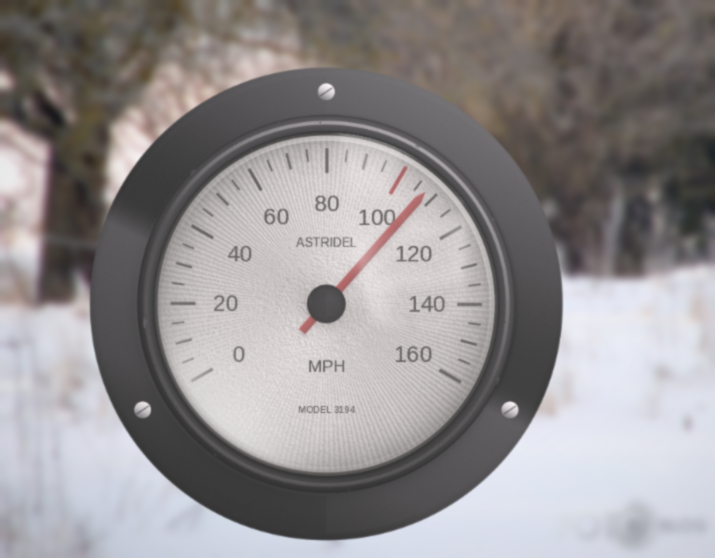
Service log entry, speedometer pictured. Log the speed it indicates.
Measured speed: 107.5 mph
